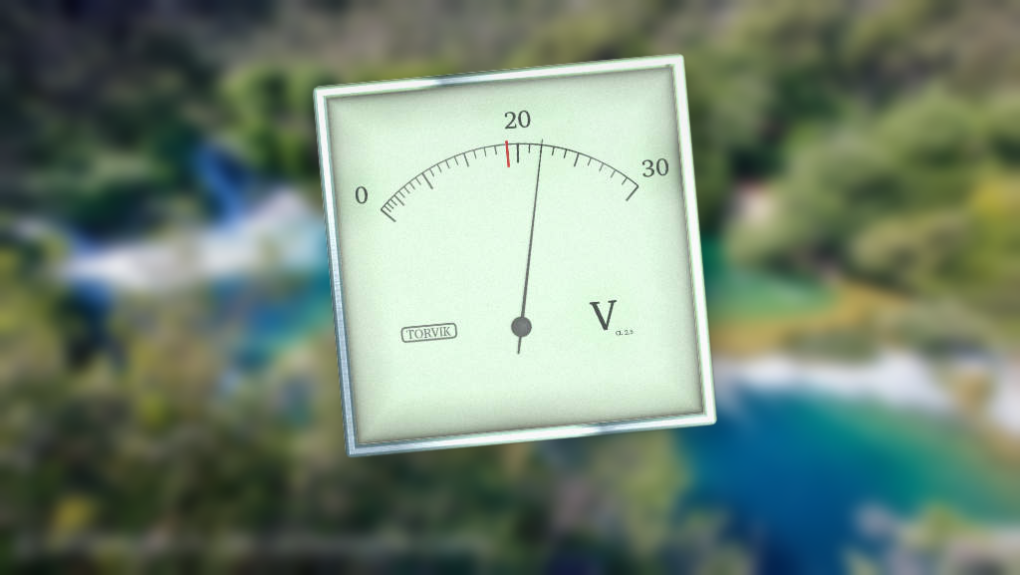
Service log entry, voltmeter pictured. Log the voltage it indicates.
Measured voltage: 22 V
